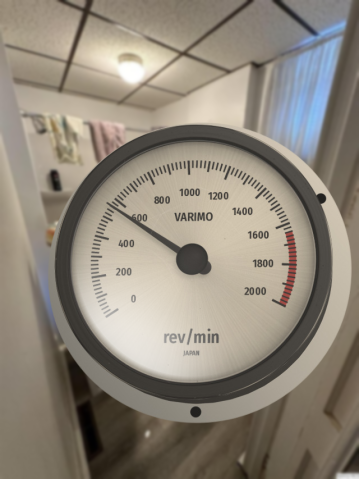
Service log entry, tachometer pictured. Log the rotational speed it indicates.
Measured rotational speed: 560 rpm
